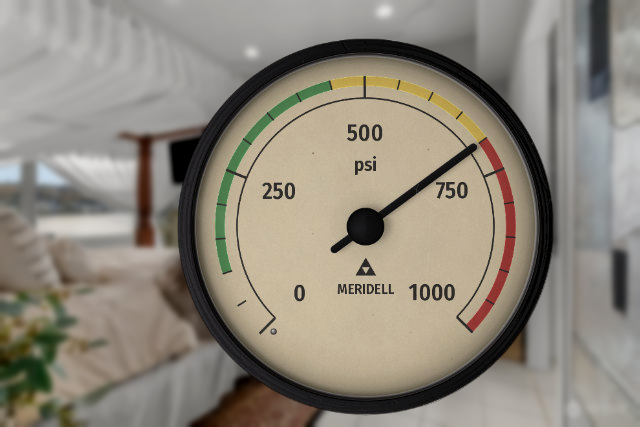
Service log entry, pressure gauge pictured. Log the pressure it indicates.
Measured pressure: 700 psi
